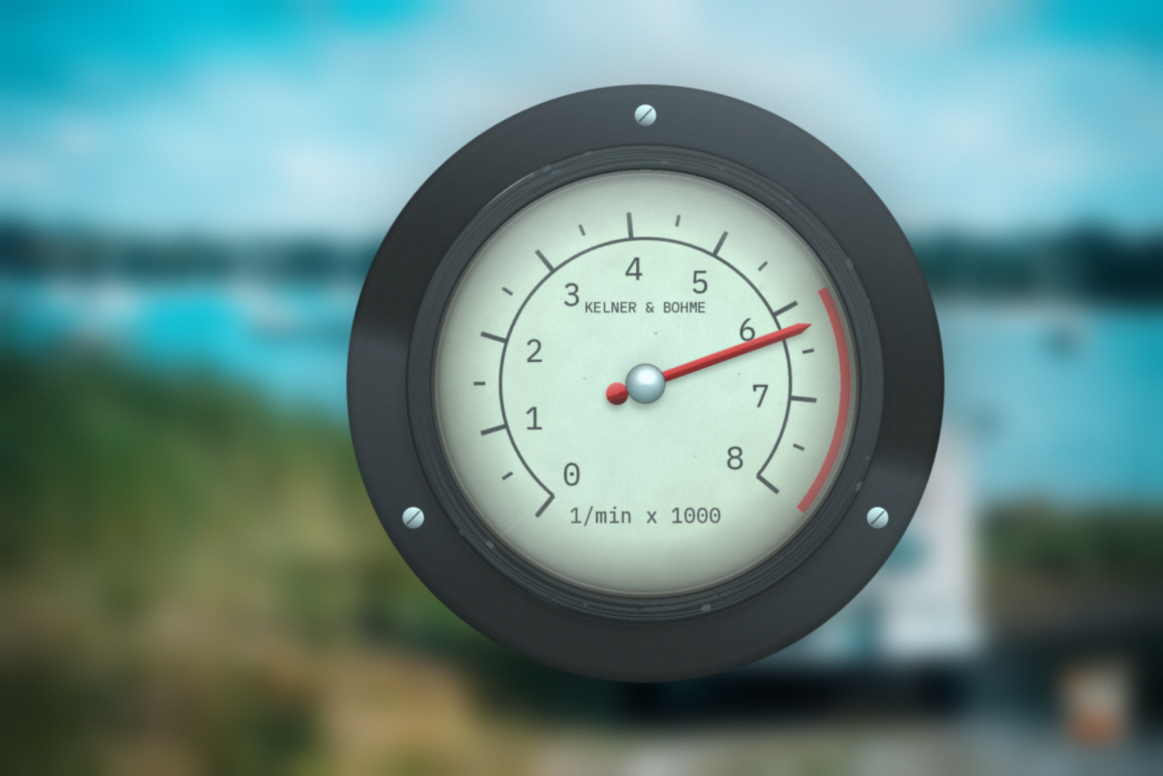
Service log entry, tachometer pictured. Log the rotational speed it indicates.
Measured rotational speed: 6250 rpm
